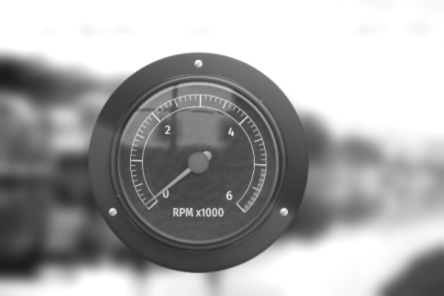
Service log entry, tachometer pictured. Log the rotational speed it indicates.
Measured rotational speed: 100 rpm
